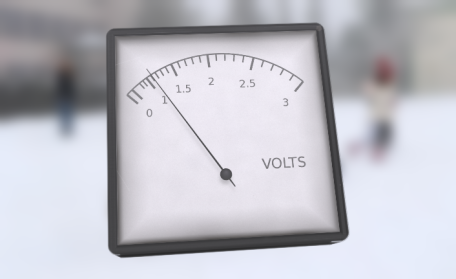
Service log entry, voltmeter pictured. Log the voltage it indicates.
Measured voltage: 1.1 V
